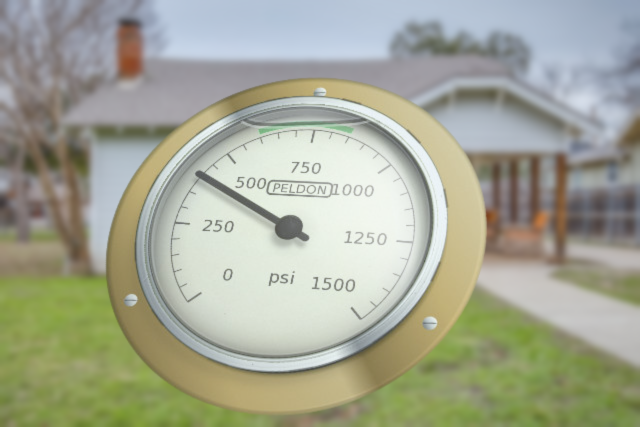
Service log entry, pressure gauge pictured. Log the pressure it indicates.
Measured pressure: 400 psi
